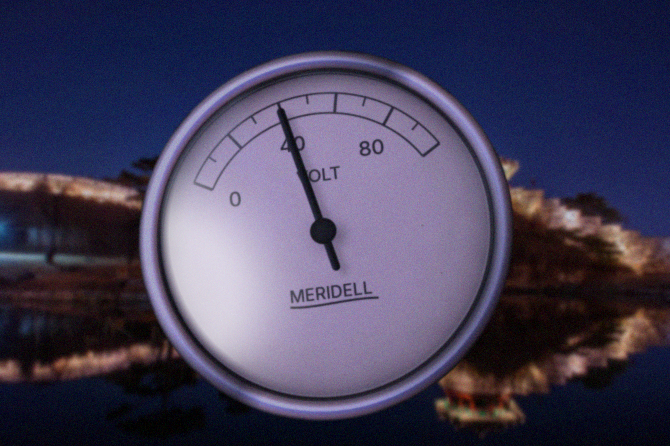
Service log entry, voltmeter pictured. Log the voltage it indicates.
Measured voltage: 40 V
